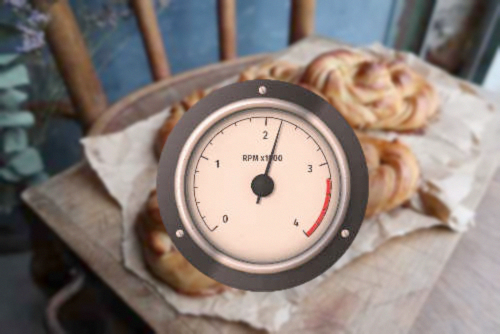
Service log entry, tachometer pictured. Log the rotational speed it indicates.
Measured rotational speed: 2200 rpm
